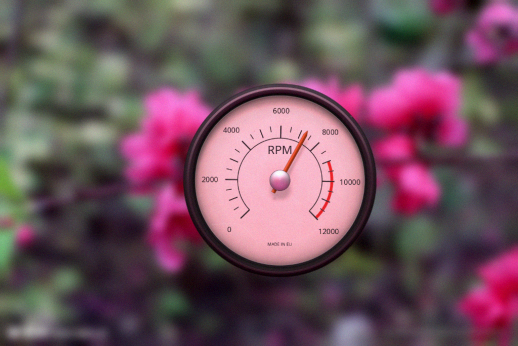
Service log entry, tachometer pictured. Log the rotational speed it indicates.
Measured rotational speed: 7250 rpm
